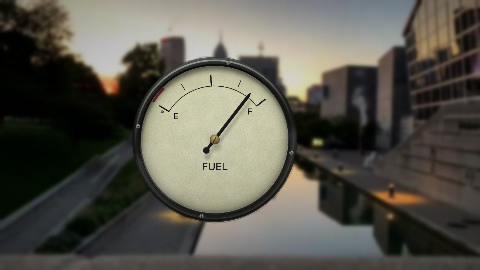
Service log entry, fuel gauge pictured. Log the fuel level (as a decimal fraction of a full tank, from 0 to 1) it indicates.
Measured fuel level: 0.875
